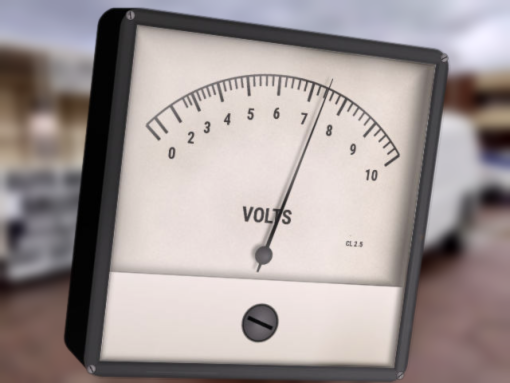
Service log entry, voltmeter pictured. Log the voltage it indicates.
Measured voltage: 7.4 V
